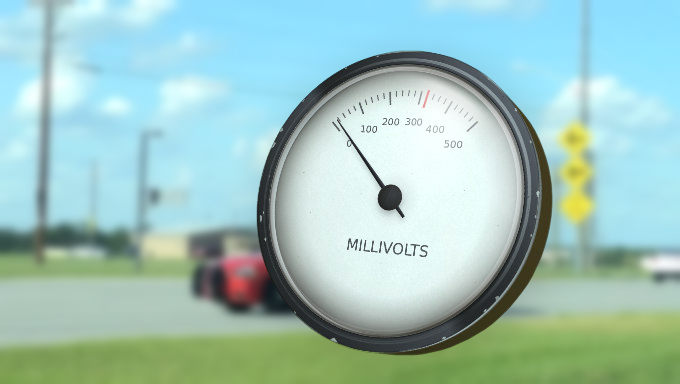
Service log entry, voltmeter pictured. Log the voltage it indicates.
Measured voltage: 20 mV
